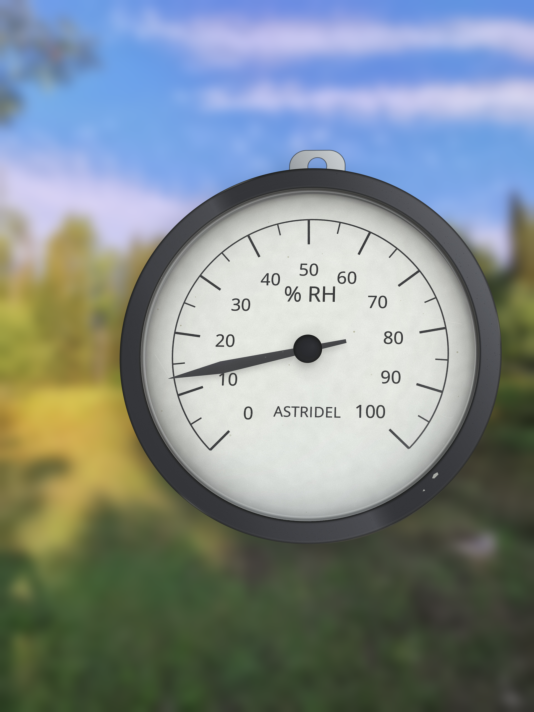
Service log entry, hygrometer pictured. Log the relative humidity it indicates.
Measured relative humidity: 12.5 %
